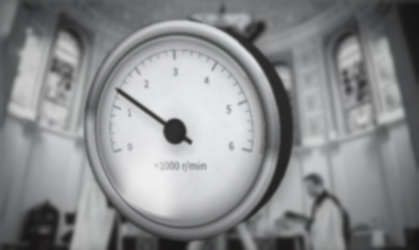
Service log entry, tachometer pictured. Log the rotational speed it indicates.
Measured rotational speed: 1400 rpm
